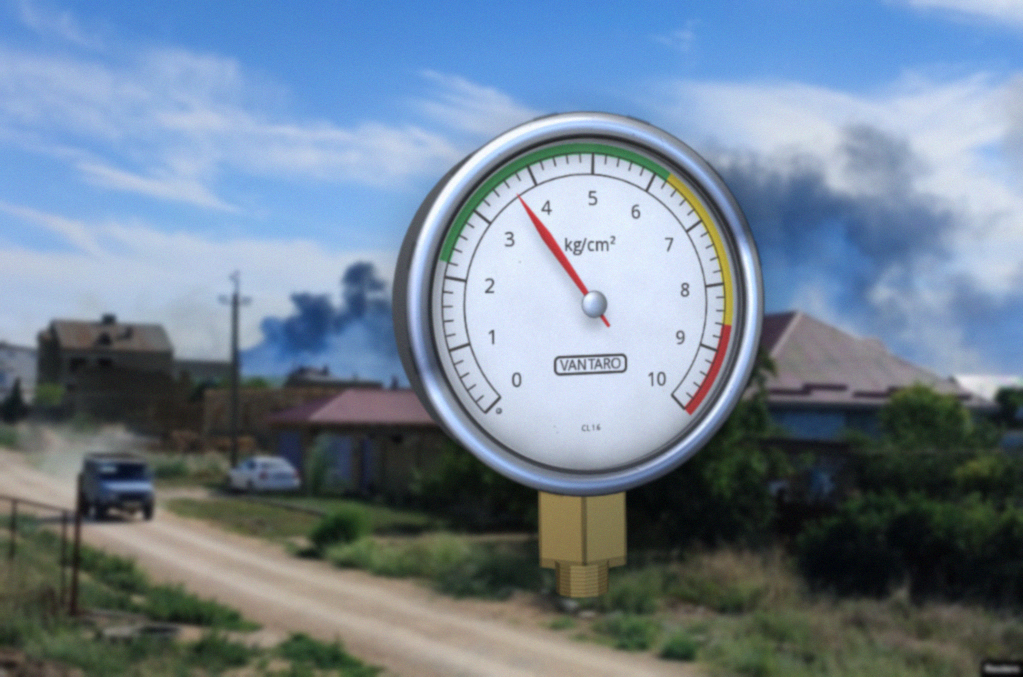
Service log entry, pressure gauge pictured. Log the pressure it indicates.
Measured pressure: 3.6 kg/cm²
